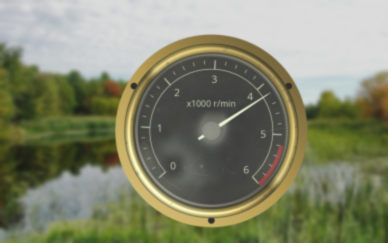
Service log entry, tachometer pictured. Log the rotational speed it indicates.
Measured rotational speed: 4200 rpm
